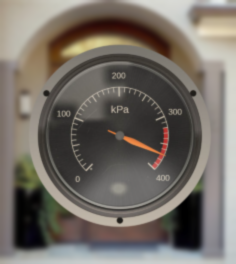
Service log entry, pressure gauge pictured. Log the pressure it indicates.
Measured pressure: 370 kPa
